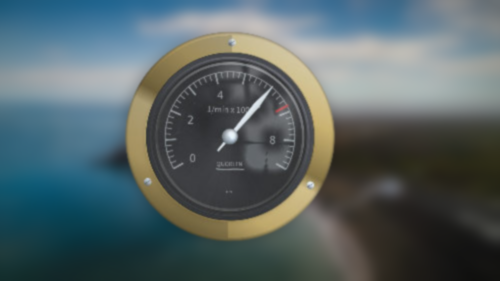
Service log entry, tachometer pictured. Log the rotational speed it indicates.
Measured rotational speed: 6000 rpm
